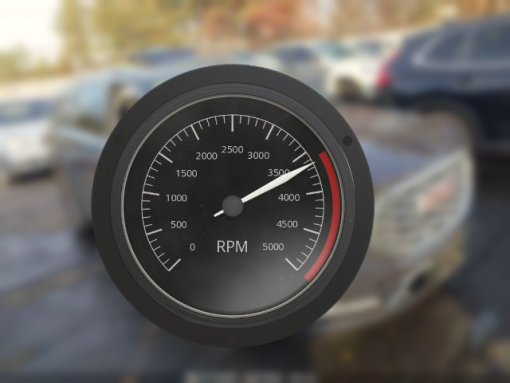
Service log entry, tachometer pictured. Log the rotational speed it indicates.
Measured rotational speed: 3650 rpm
